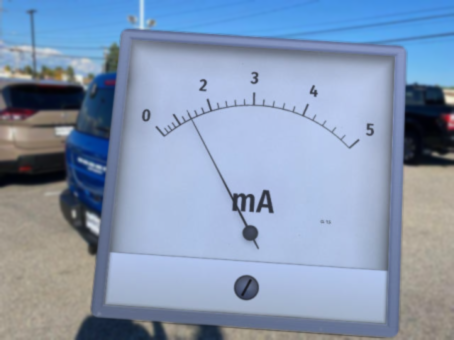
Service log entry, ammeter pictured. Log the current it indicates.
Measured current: 1.4 mA
